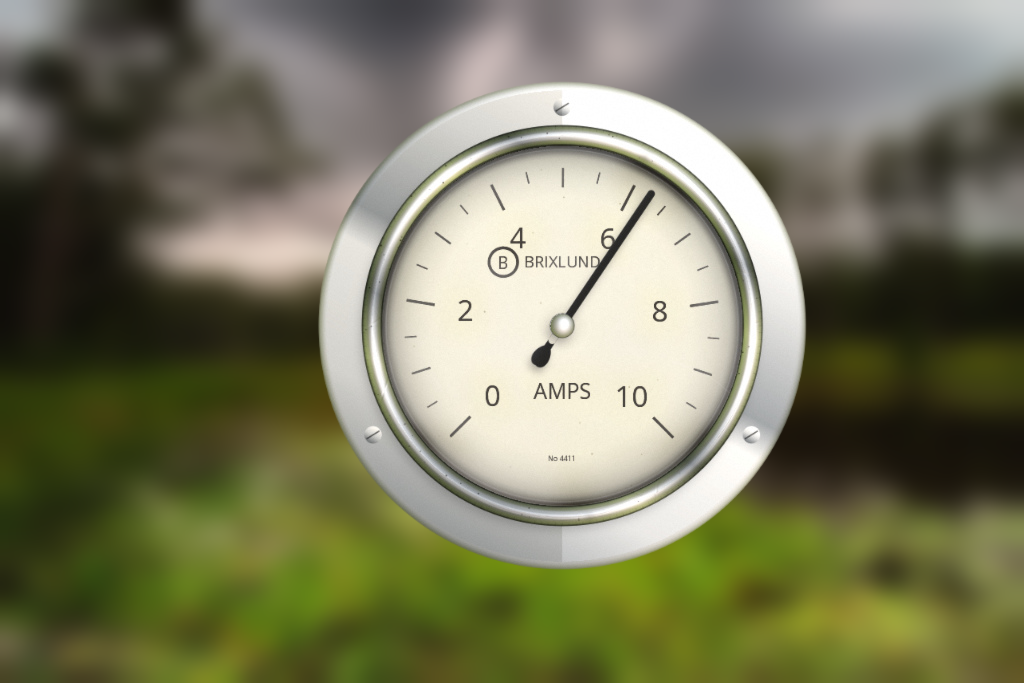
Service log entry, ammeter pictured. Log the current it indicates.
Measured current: 6.25 A
